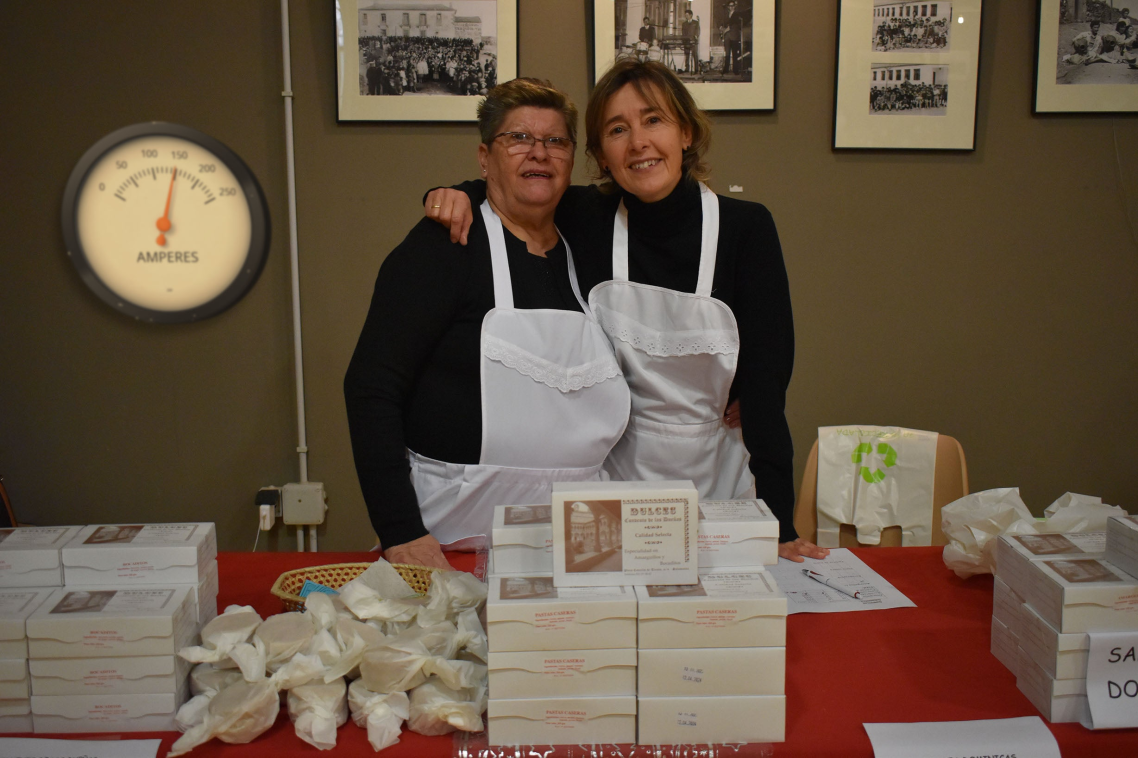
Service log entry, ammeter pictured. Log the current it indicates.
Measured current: 150 A
